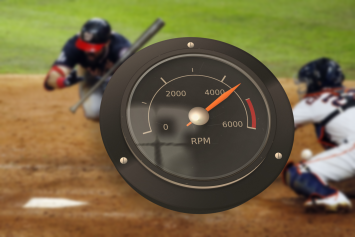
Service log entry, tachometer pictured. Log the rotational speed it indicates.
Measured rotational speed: 4500 rpm
